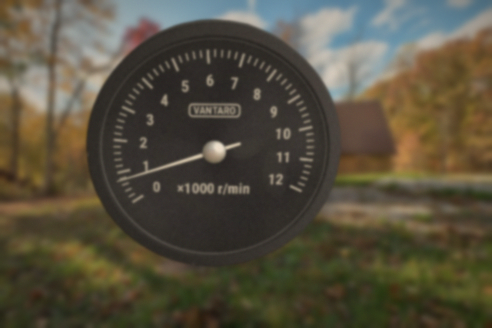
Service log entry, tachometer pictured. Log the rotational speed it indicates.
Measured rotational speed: 800 rpm
